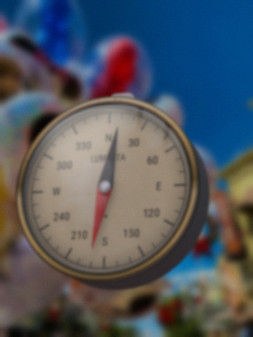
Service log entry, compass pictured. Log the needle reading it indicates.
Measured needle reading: 190 °
